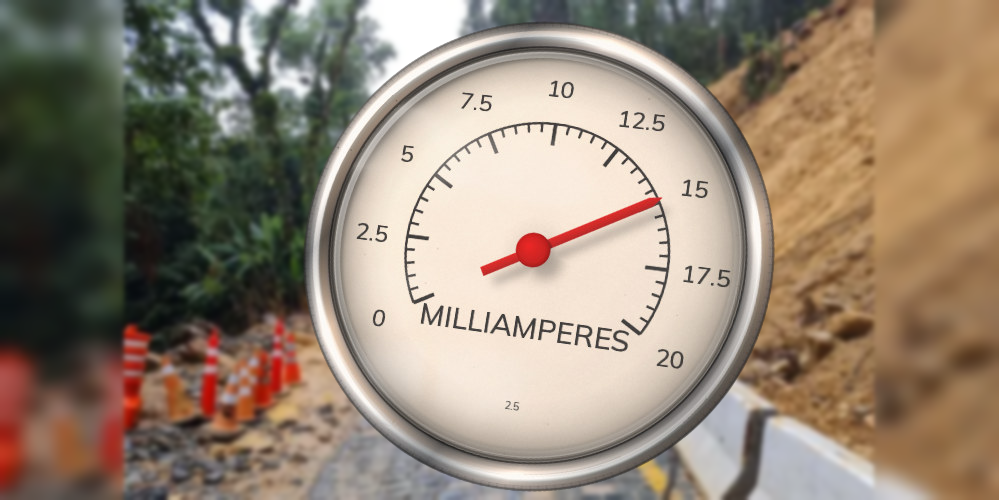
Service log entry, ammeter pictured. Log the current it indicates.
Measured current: 15 mA
